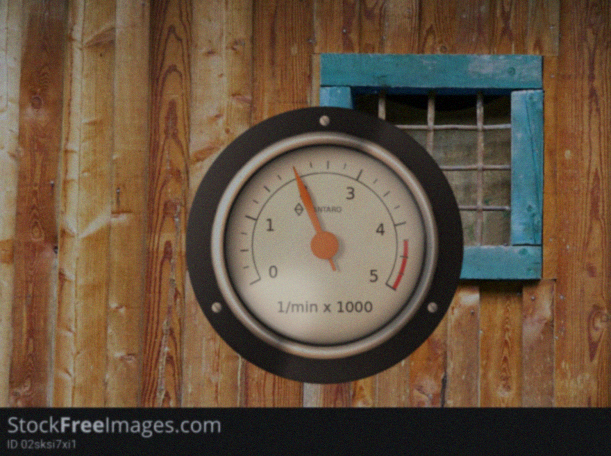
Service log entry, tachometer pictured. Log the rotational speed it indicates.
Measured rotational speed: 2000 rpm
